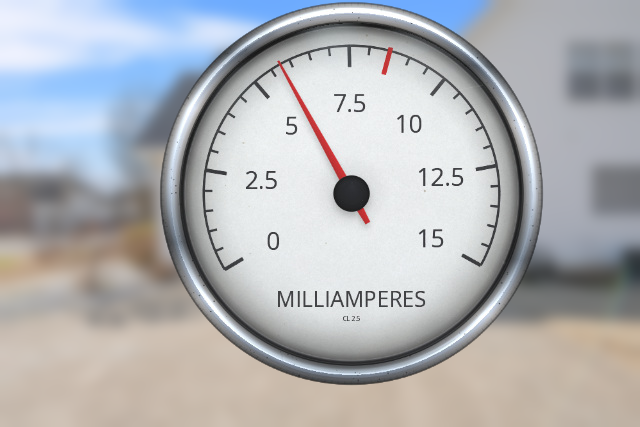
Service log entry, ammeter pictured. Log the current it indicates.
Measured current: 5.75 mA
